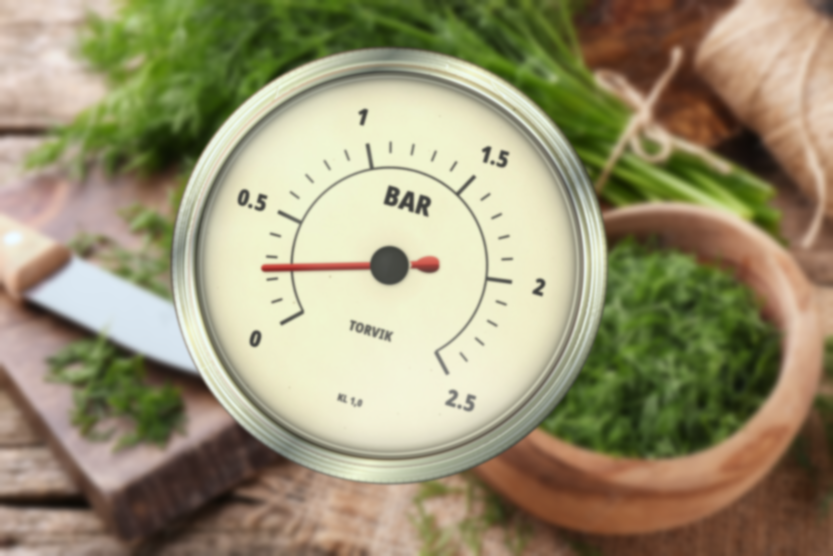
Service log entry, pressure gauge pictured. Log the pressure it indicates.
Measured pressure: 0.25 bar
